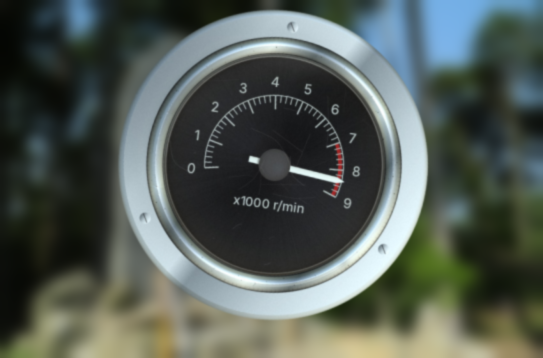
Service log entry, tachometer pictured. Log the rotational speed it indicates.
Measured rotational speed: 8400 rpm
